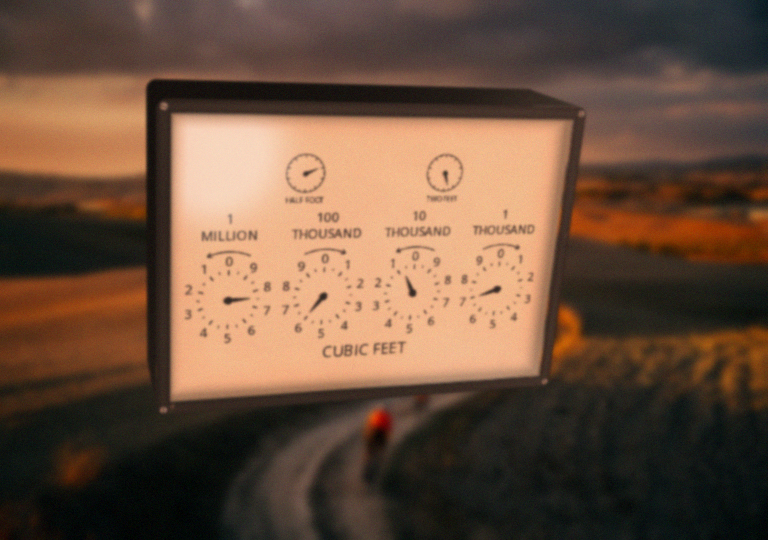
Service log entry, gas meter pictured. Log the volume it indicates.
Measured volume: 760700 ft³
